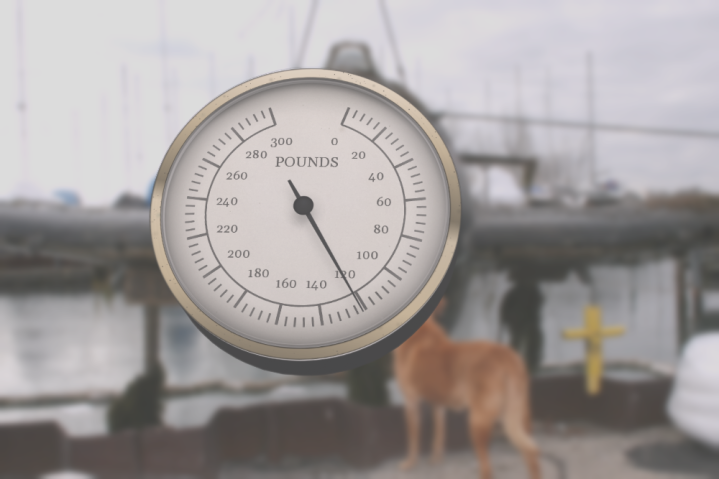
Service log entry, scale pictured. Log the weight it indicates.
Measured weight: 122 lb
